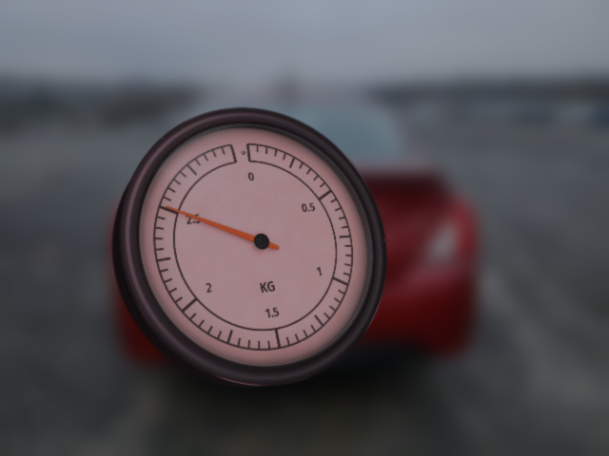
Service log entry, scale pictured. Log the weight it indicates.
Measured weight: 2.5 kg
